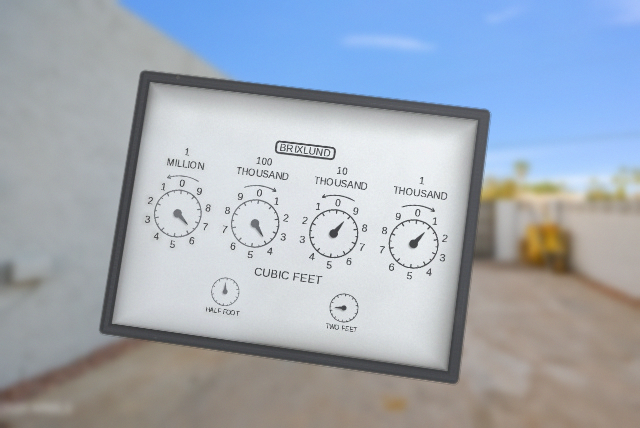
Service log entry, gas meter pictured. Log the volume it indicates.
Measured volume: 639100 ft³
